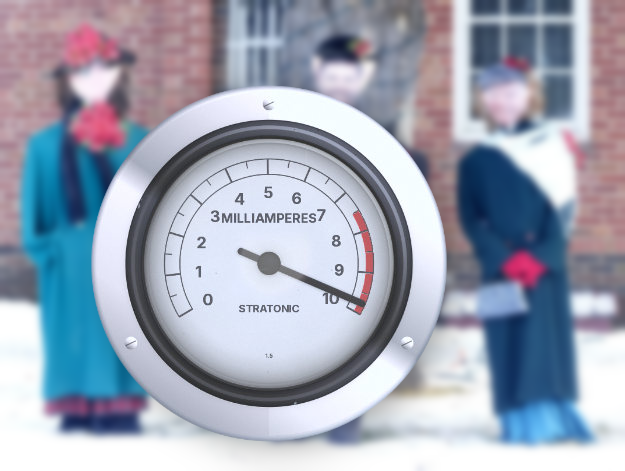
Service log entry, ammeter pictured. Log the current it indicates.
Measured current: 9.75 mA
